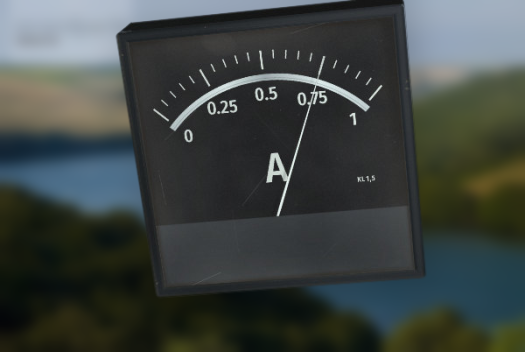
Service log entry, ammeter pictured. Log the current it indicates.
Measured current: 0.75 A
